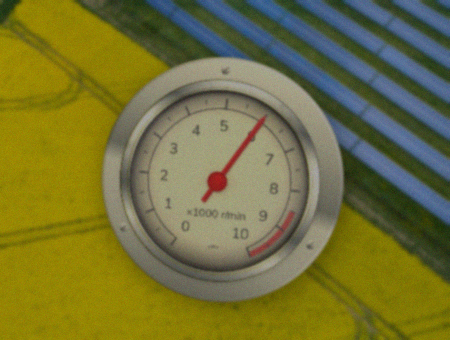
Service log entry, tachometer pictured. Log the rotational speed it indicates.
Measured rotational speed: 6000 rpm
